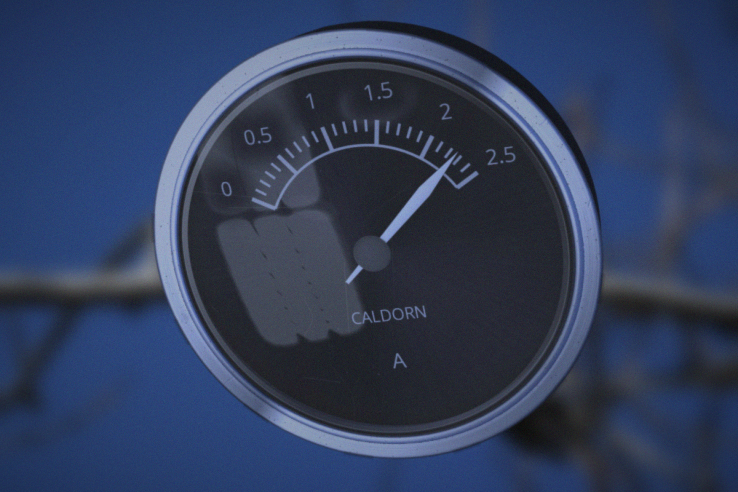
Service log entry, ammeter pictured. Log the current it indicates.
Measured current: 2.25 A
